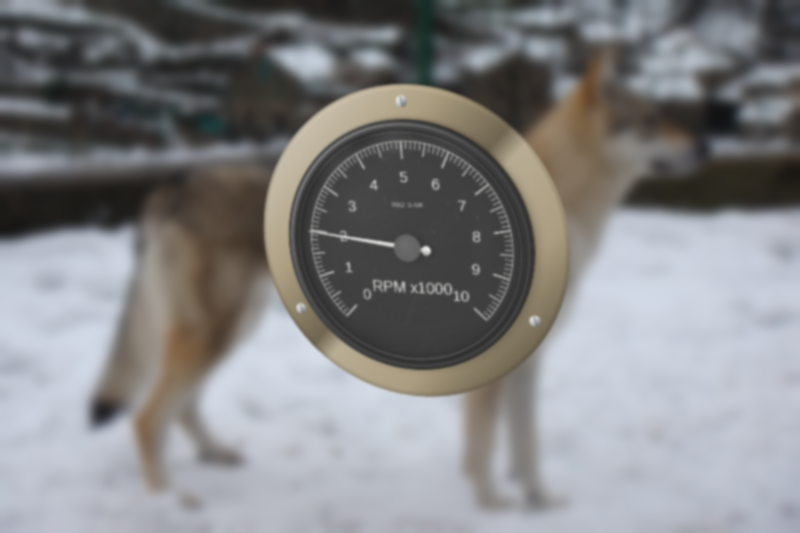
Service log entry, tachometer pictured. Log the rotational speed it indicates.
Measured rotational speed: 2000 rpm
